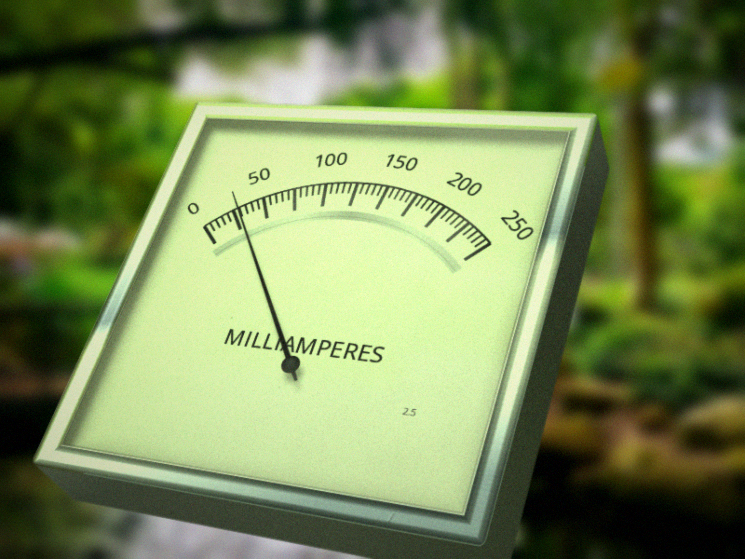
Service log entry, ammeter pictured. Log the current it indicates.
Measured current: 30 mA
